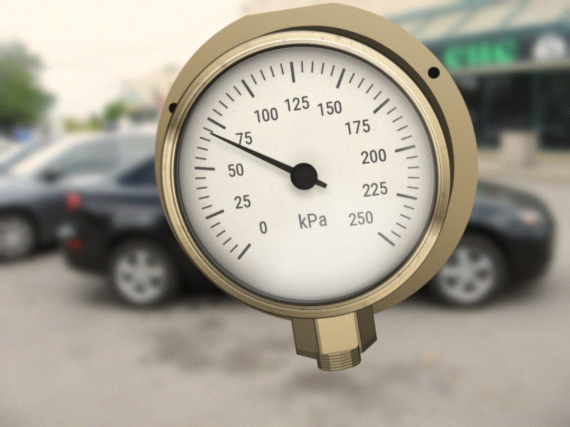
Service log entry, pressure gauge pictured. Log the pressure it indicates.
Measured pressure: 70 kPa
